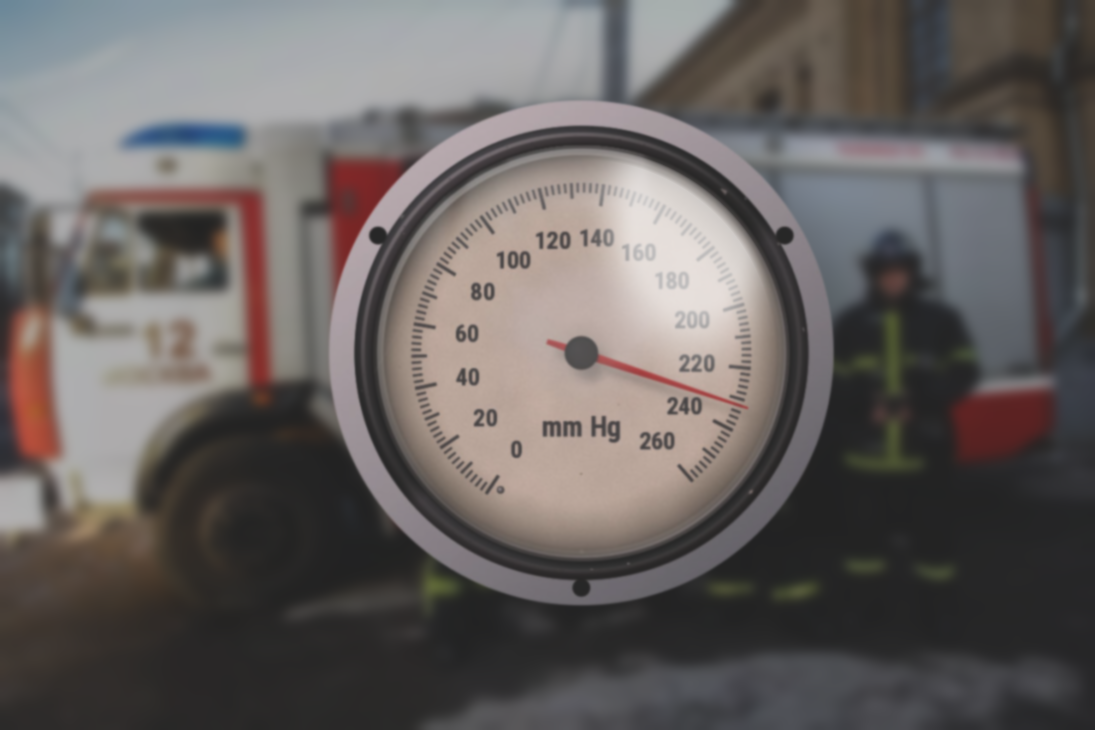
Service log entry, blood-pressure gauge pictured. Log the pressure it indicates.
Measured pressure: 232 mmHg
